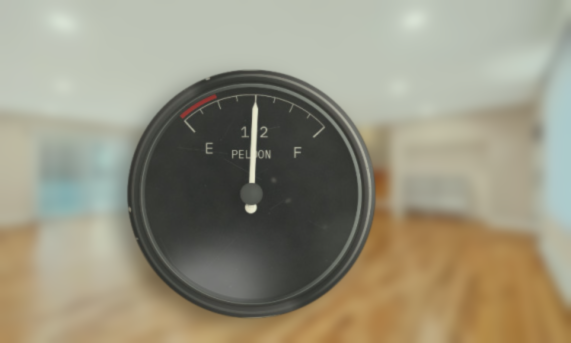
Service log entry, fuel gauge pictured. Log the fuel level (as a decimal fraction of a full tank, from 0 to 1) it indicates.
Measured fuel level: 0.5
